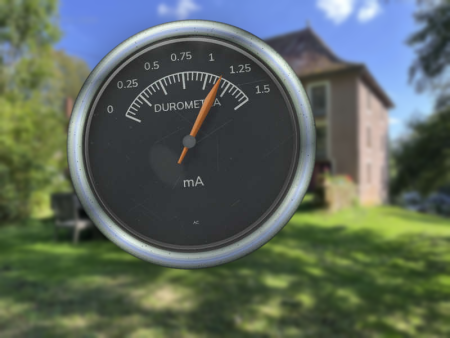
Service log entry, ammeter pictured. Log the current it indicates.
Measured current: 1.15 mA
